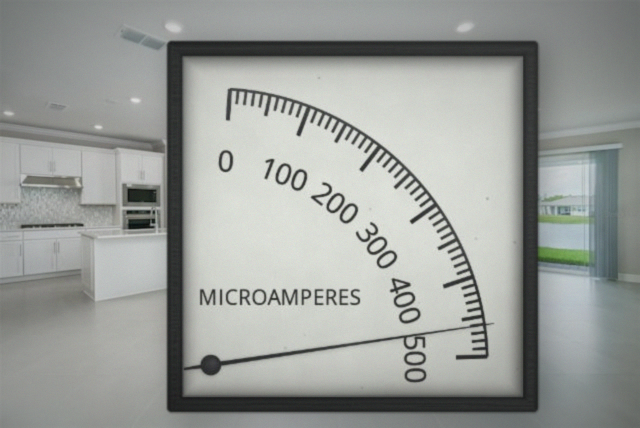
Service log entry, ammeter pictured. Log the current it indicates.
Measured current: 460 µA
